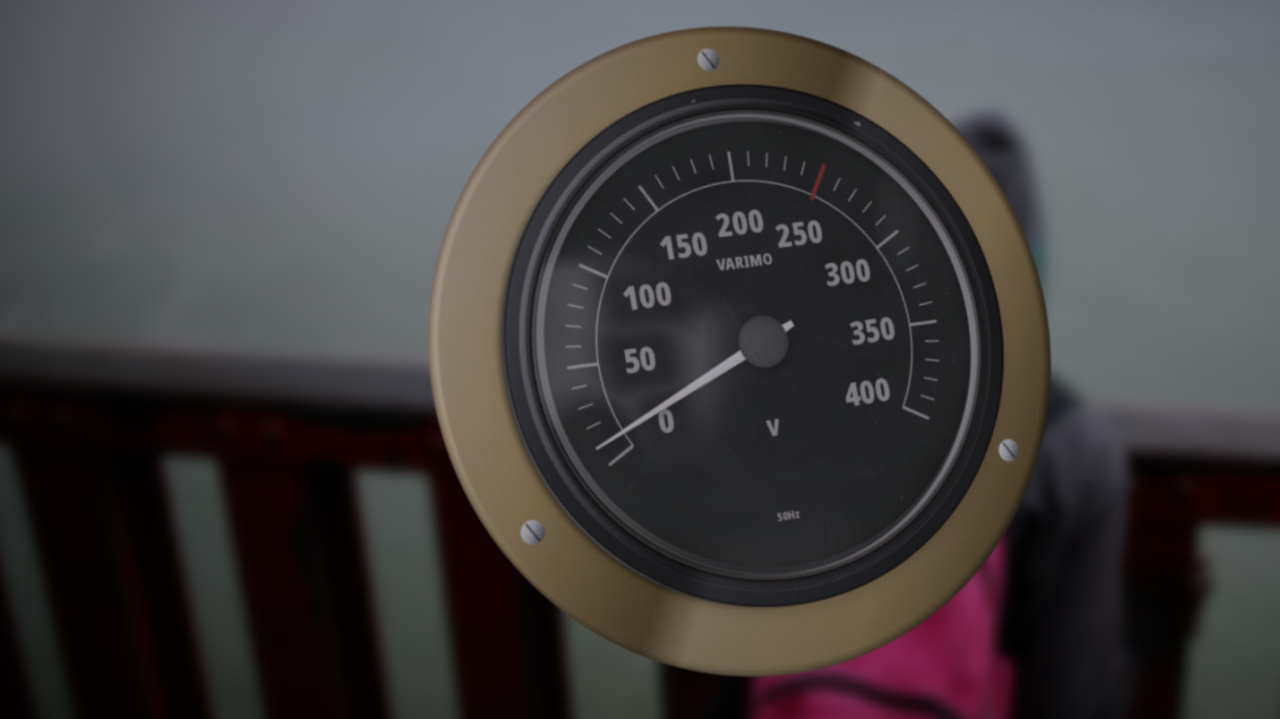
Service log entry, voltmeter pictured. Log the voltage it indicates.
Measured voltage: 10 V
